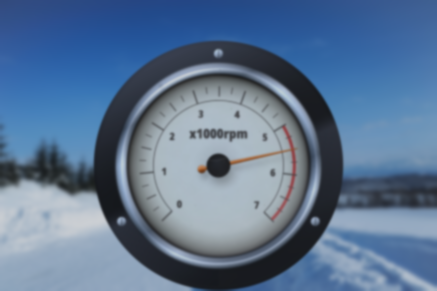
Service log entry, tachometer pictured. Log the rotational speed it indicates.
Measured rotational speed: 5500 rpm
